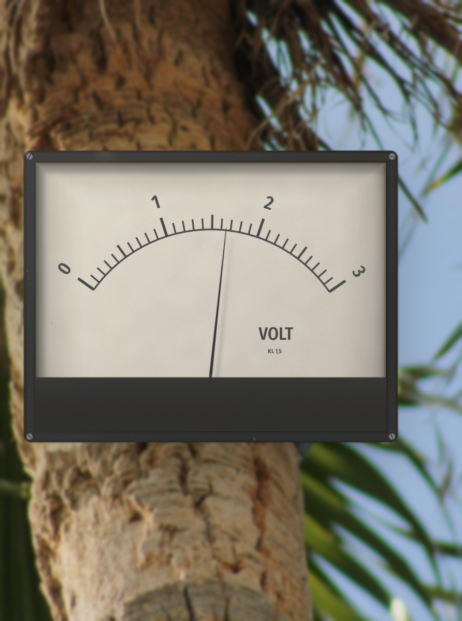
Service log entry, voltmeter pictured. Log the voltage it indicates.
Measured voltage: 1.65 V
